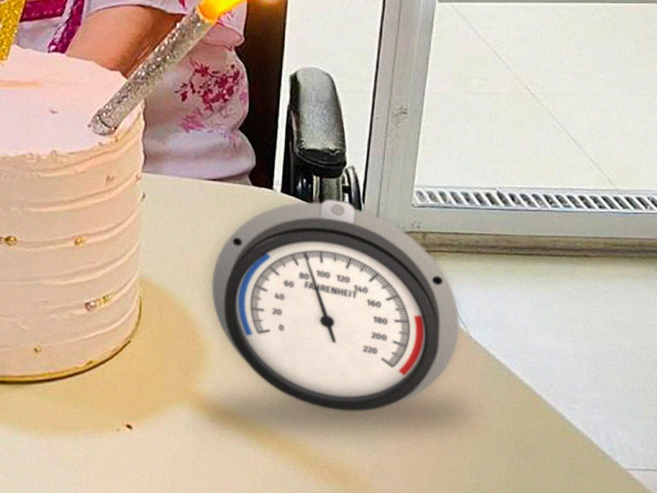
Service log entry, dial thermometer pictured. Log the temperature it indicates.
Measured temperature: 90 °F
